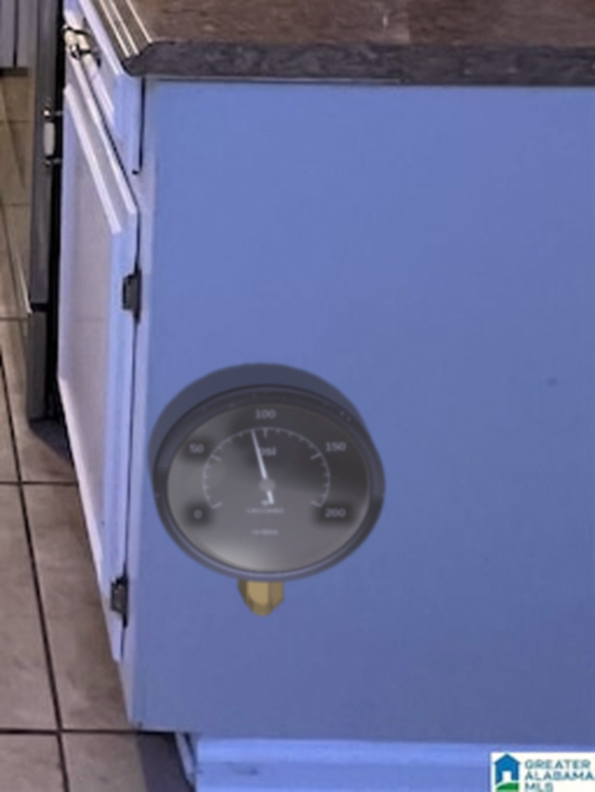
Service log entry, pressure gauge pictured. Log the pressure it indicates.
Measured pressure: 90 psi
